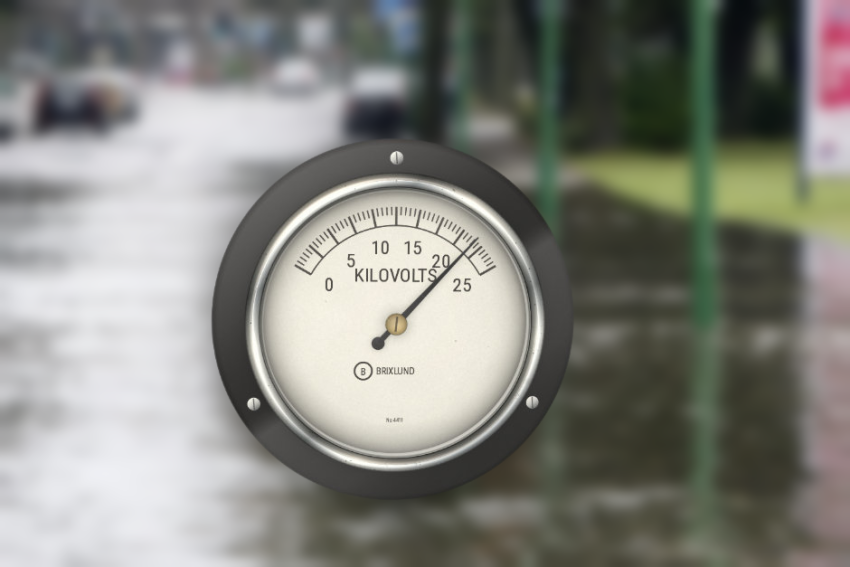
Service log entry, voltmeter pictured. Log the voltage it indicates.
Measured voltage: 21.5 kV
